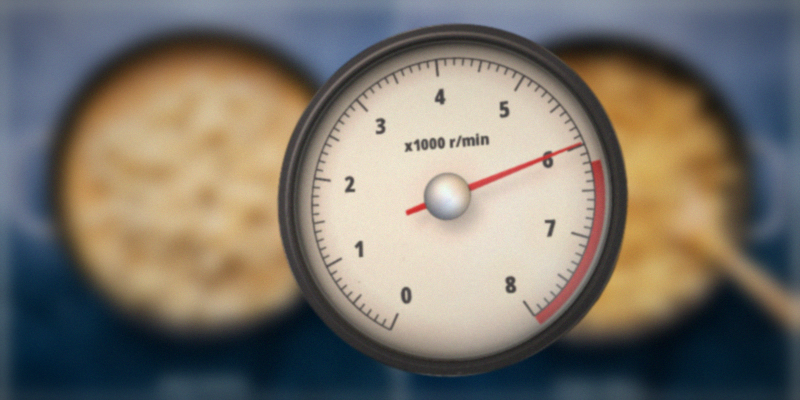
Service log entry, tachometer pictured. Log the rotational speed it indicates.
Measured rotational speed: 6000 rpm
